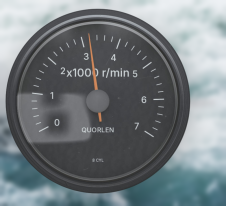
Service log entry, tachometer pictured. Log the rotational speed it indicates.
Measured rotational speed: 3200 rpm
